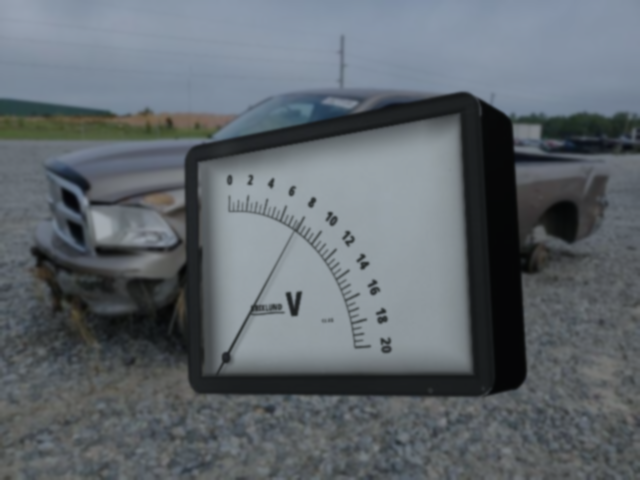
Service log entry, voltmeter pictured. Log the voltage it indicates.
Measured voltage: 8 V
